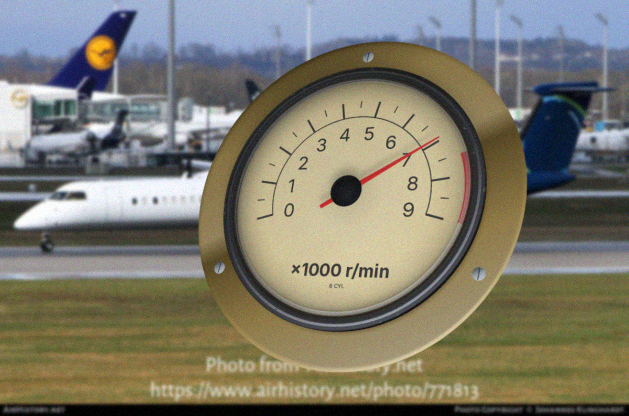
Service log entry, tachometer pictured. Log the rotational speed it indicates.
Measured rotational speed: 7000 rpm
